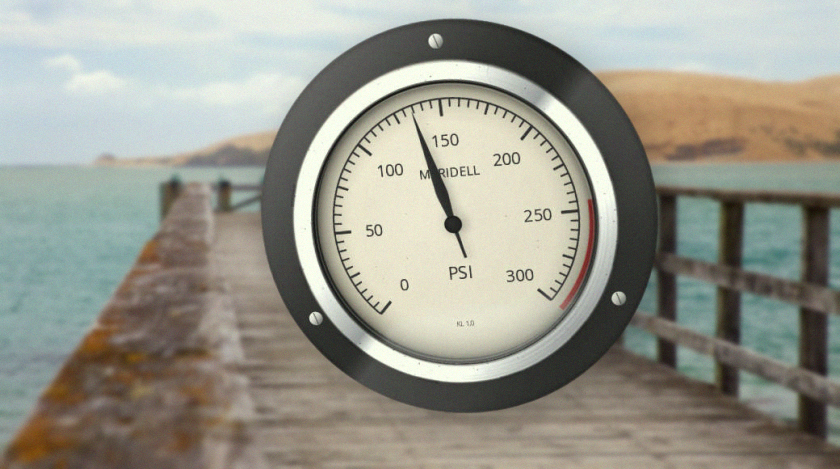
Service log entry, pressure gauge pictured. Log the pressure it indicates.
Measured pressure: 135 psi
